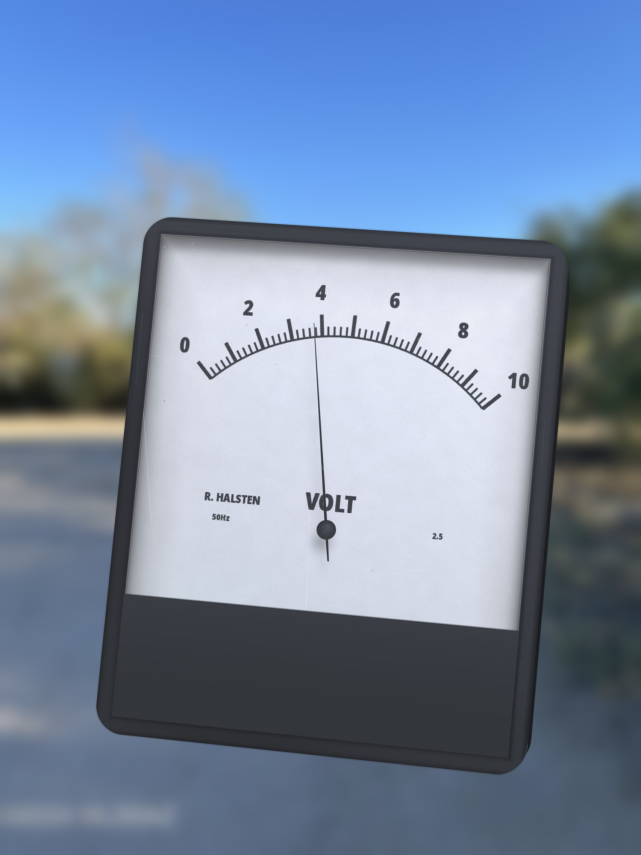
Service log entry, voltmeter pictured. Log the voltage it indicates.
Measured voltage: 3.8 V
